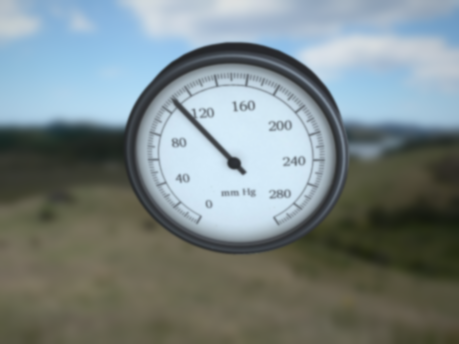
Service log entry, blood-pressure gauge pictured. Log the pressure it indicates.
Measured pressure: 110 mmHg
